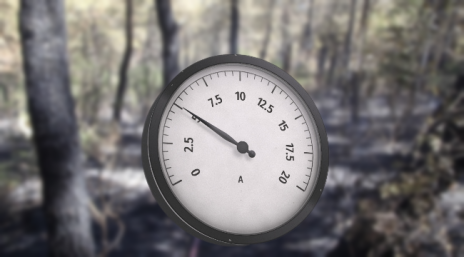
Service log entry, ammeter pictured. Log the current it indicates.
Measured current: 5 A
